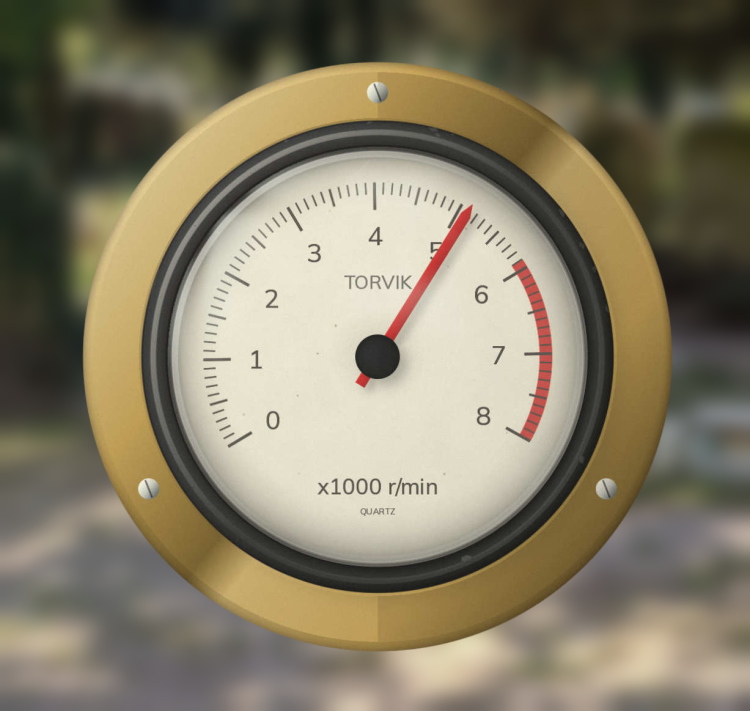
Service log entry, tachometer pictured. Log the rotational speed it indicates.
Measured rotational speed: 5100 rpm
